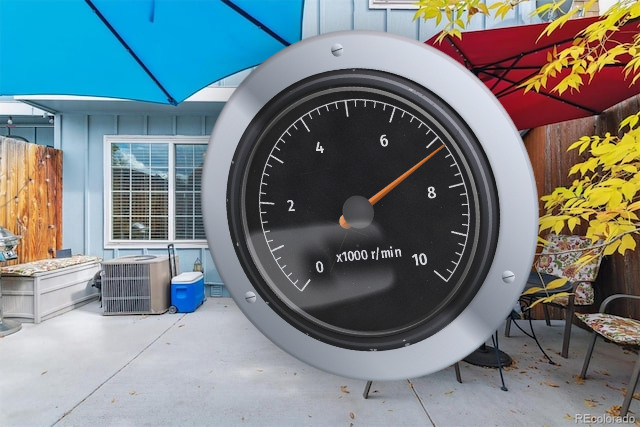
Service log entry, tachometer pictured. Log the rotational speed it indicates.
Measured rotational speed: 7200 rpm
